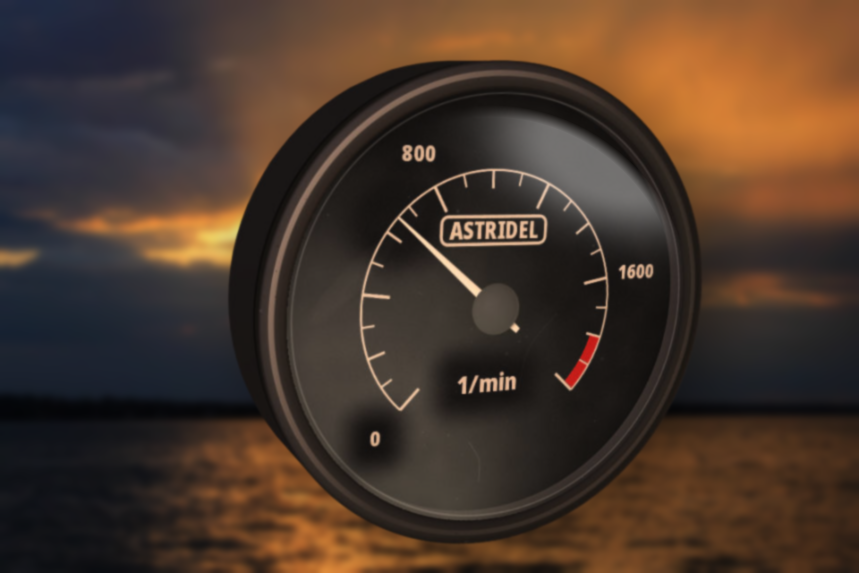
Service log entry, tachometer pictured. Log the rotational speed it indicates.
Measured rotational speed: 650 rpm
